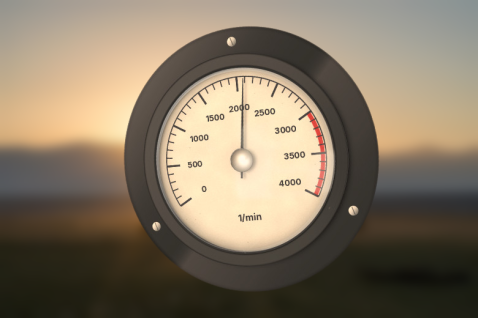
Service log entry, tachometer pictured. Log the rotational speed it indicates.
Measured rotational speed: 2100 rpm
